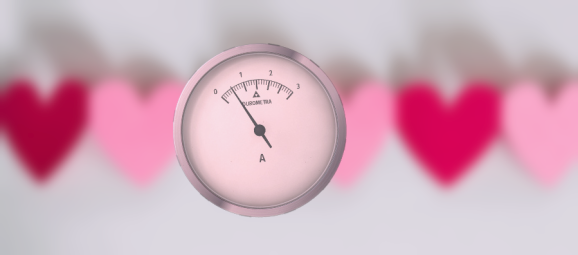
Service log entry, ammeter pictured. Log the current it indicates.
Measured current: 0.5 A
